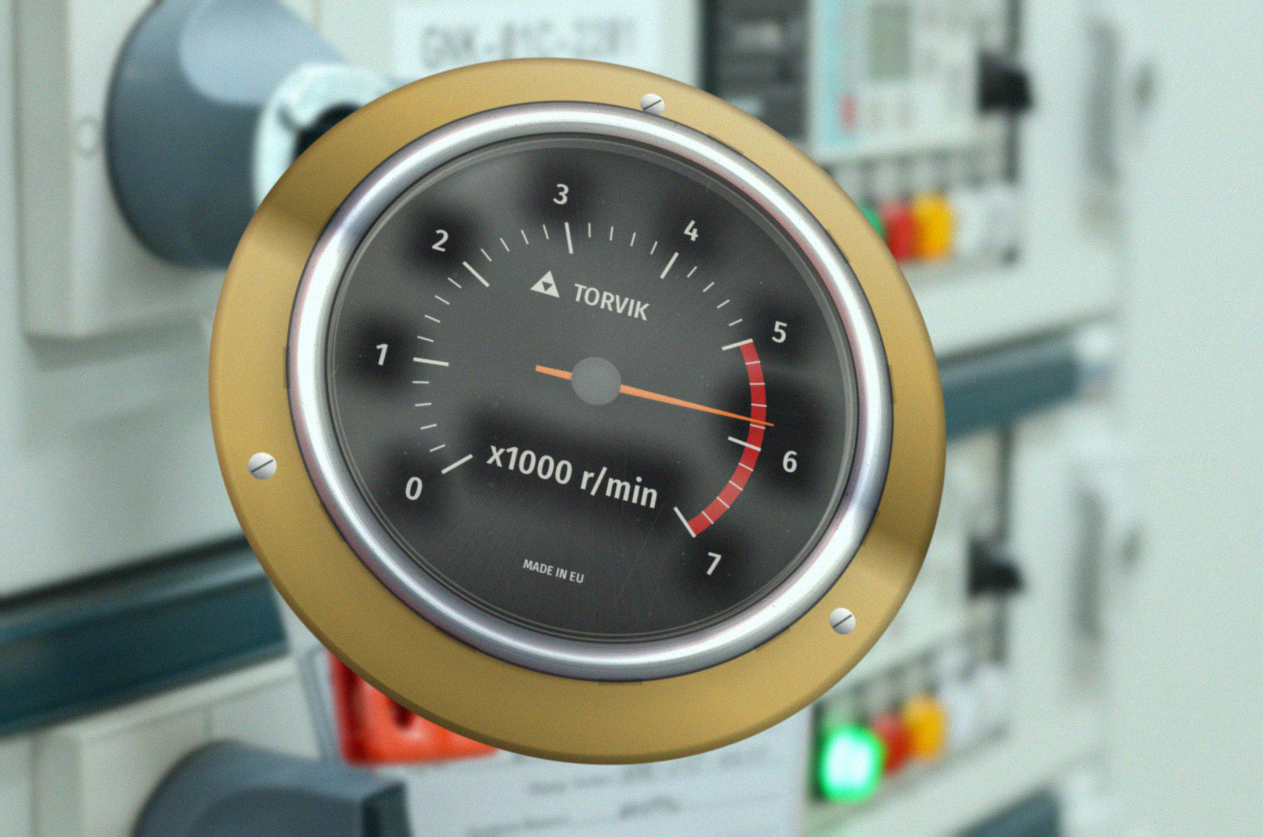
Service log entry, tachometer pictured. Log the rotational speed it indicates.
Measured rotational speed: 5800 rpm
